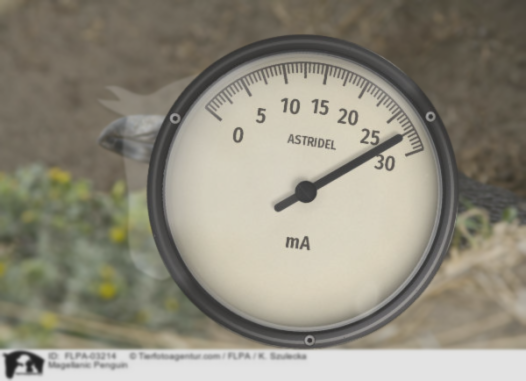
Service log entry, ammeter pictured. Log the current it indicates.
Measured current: 27.5 mA
